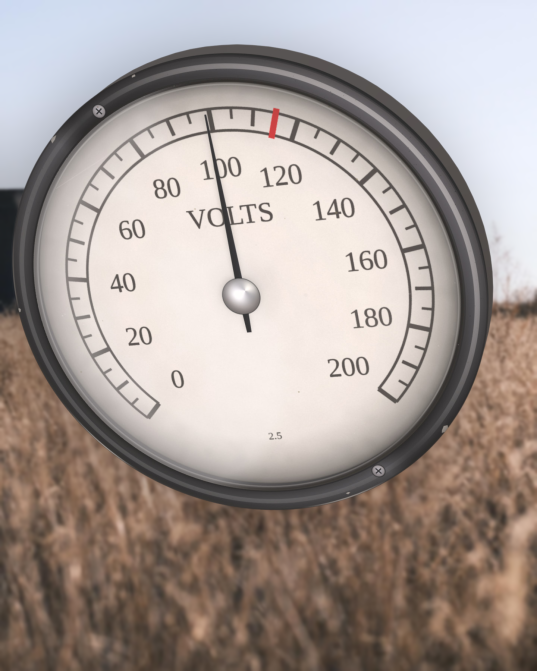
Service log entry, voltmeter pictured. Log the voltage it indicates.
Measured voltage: 100 V
